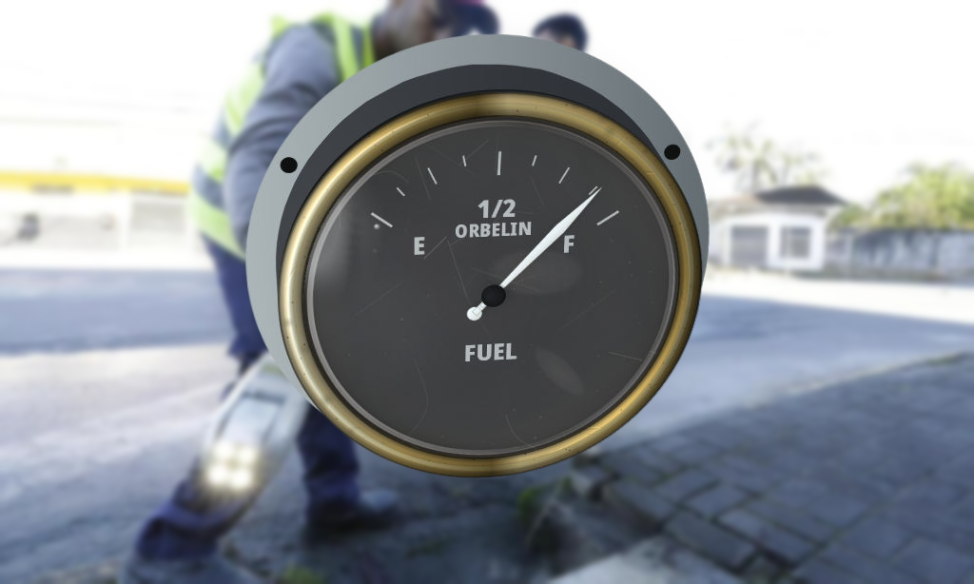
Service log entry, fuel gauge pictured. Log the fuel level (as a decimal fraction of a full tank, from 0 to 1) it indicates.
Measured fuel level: 0.875
